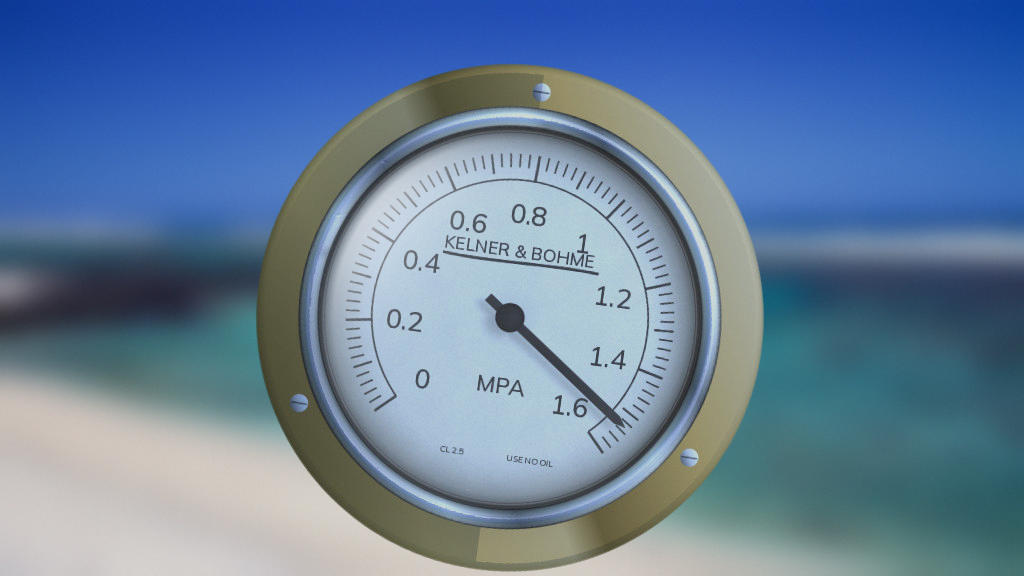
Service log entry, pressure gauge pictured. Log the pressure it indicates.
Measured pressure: 1.53 MPa
